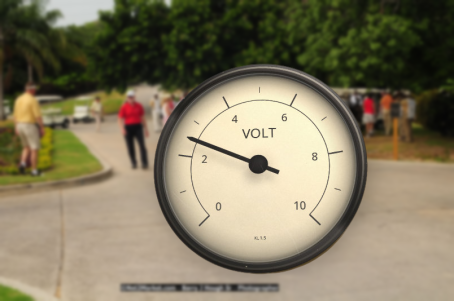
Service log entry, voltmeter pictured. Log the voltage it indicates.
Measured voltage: 2.5 V
